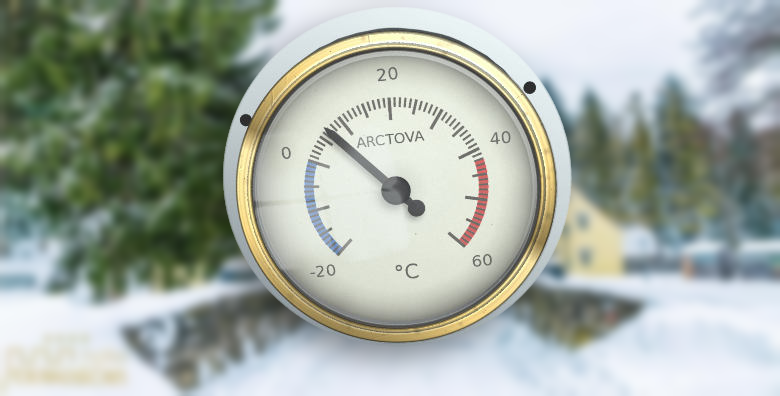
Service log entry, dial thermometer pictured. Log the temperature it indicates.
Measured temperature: 7 °C
